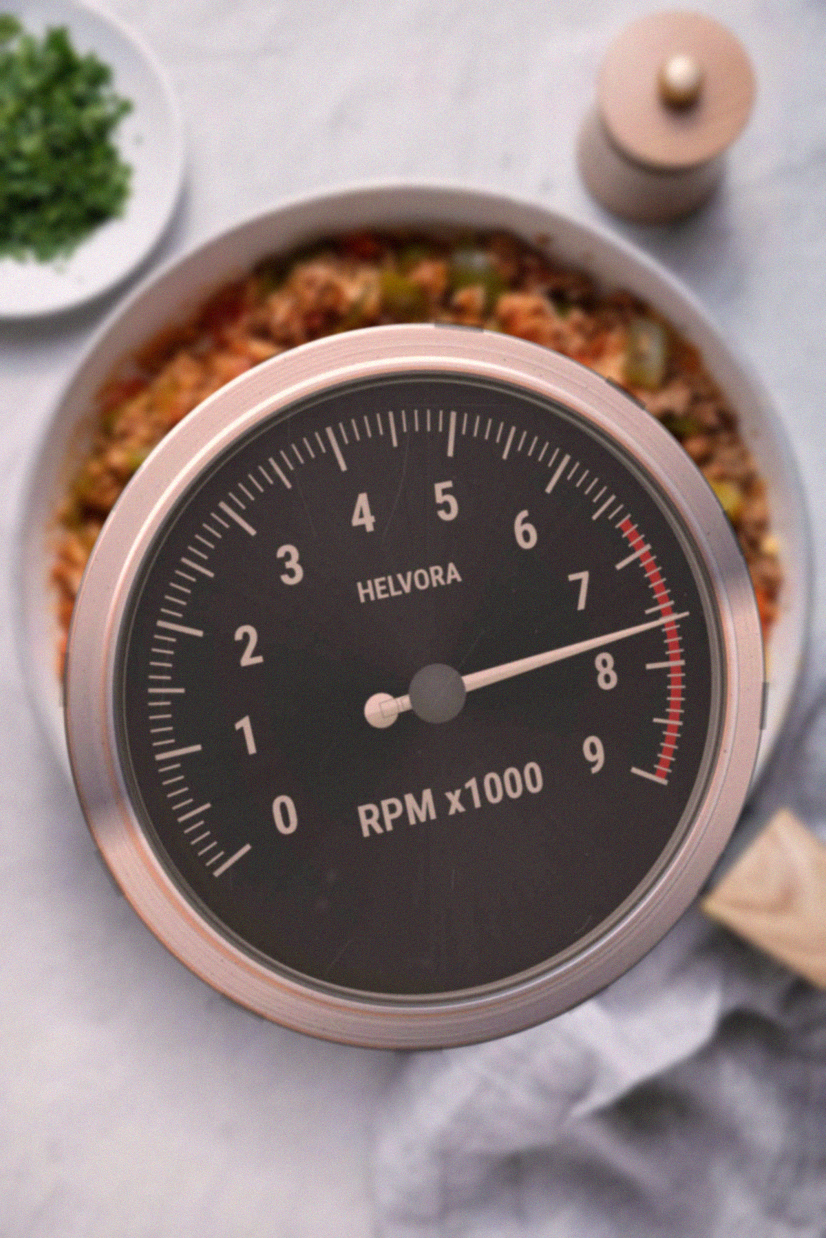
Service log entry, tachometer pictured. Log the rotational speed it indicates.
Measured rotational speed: 7600 rpm
